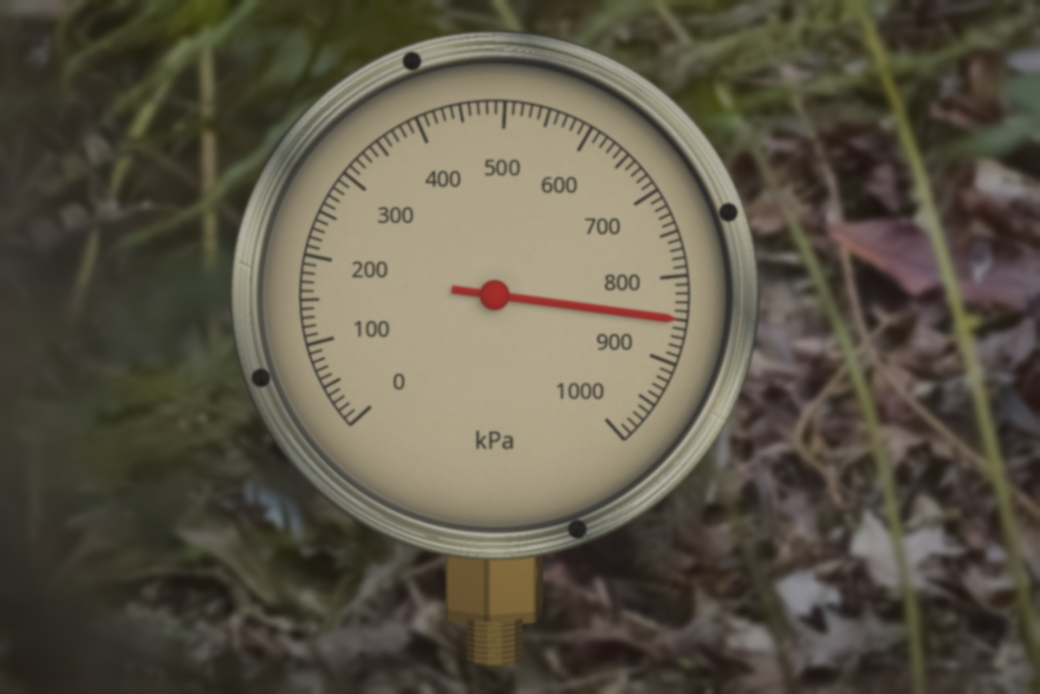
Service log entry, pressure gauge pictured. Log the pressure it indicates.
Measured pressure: 850 kPa
